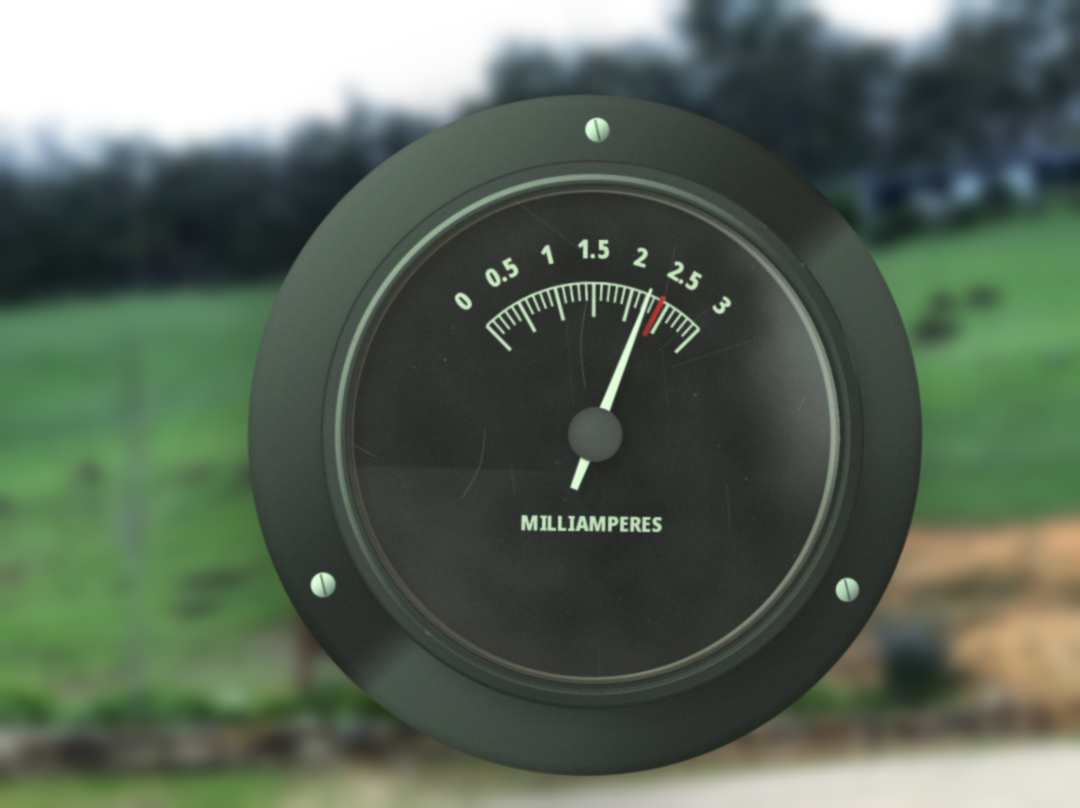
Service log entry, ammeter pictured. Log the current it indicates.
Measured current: 2.2 mA
